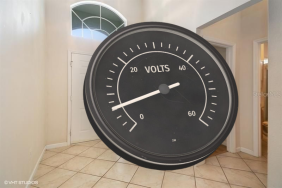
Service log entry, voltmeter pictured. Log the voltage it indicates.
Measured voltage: 6 V
